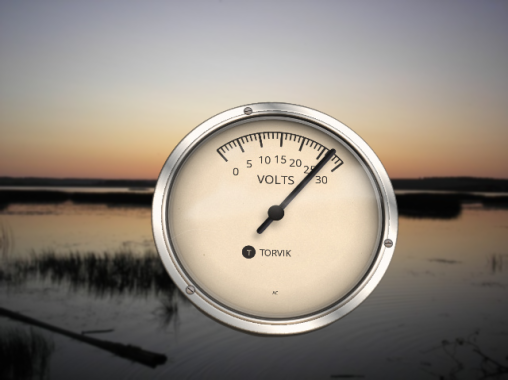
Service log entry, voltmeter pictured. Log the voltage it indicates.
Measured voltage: 27 V
